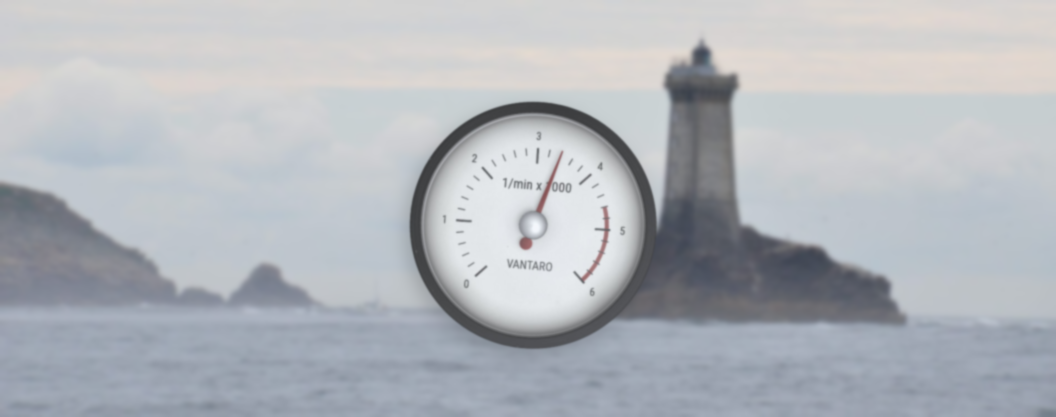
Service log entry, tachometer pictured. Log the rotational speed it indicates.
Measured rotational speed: 3400 rpm
